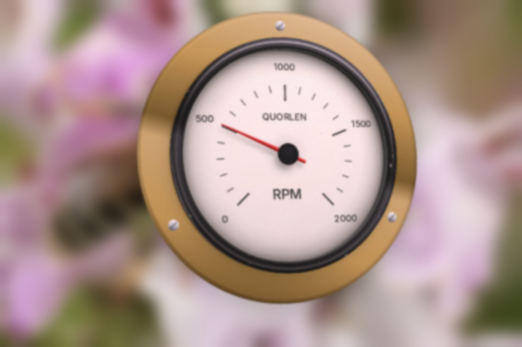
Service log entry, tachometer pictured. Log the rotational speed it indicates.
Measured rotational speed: 500 rpm
